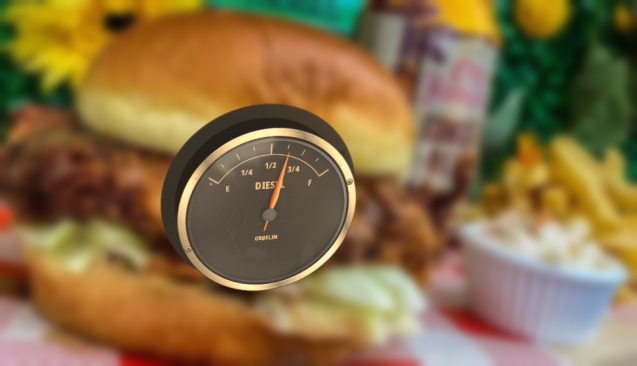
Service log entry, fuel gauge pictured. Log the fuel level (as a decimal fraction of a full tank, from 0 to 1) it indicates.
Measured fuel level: 0.625
